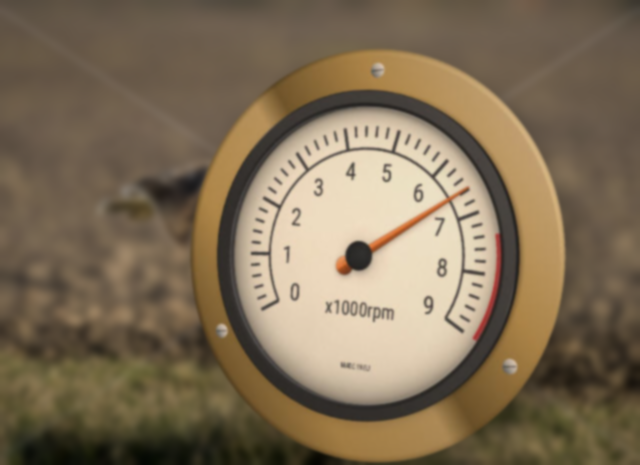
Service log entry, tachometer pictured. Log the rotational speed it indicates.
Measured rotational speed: 6600 rpm
